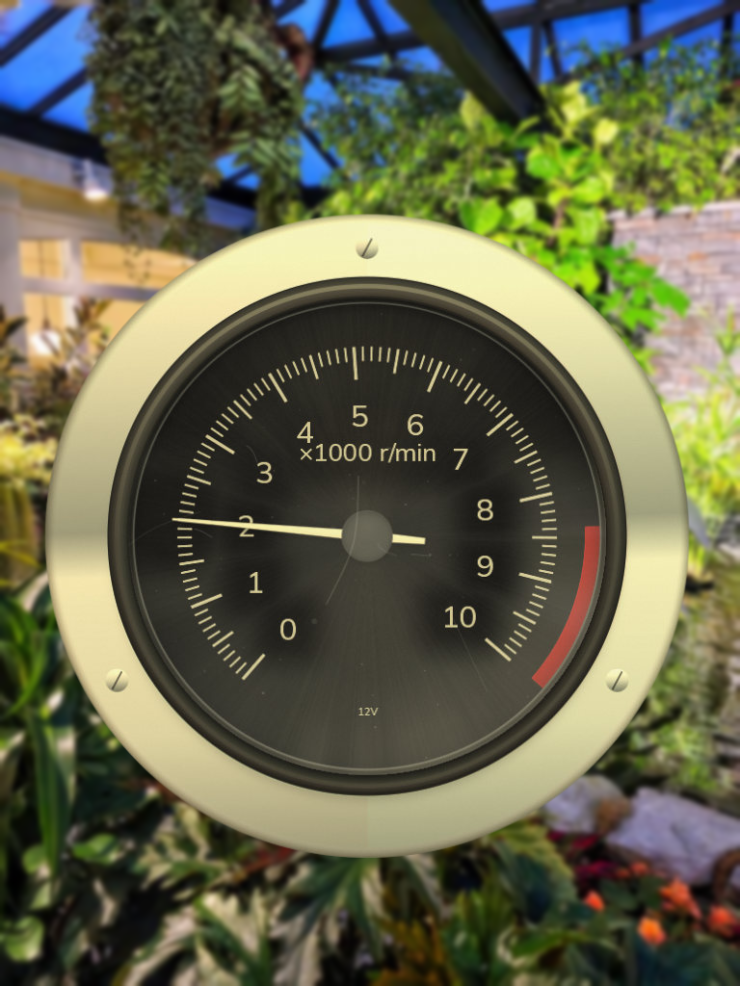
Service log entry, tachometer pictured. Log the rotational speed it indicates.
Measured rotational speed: 2000 rpm
